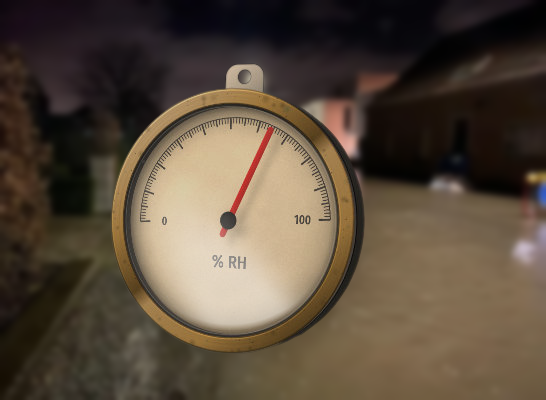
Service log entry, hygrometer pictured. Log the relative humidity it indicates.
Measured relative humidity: 65 %
